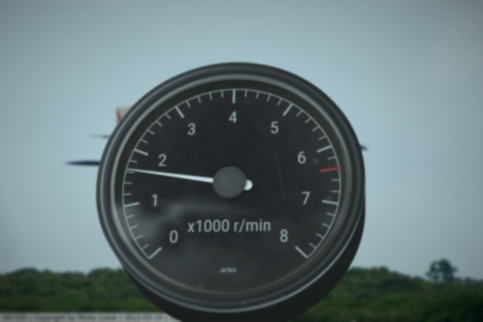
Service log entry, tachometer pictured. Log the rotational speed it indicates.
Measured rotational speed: 1600 rpm
